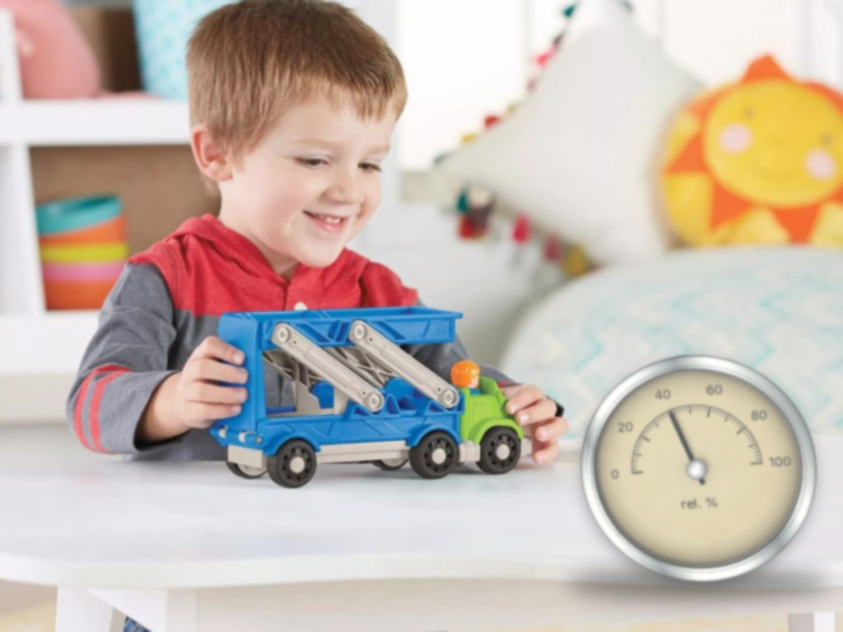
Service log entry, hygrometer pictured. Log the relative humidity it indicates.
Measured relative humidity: 40 %
